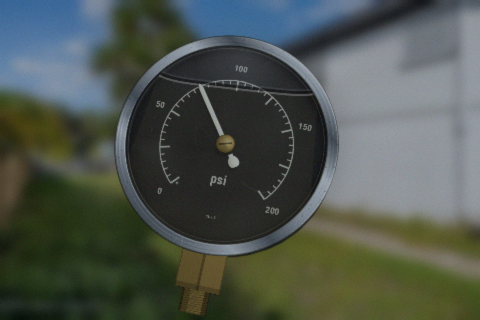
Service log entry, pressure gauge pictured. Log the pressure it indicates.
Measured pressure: 75 psi
